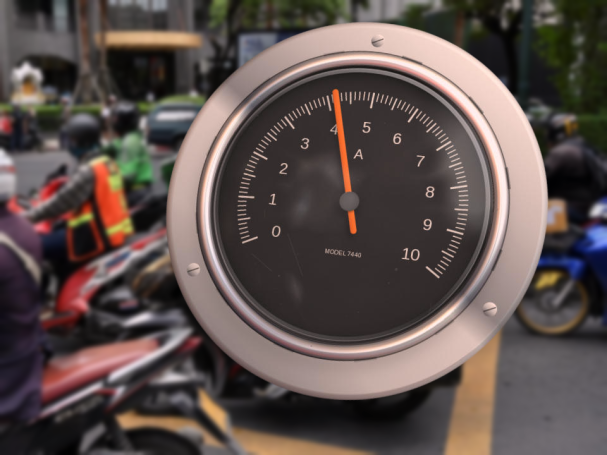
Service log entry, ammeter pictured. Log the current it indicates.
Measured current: 4.2 A
